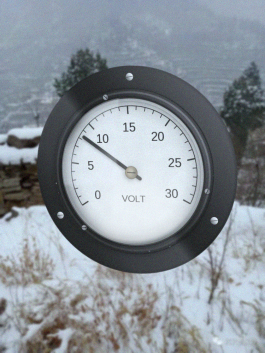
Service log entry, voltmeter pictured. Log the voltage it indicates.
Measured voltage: 8.5 V
